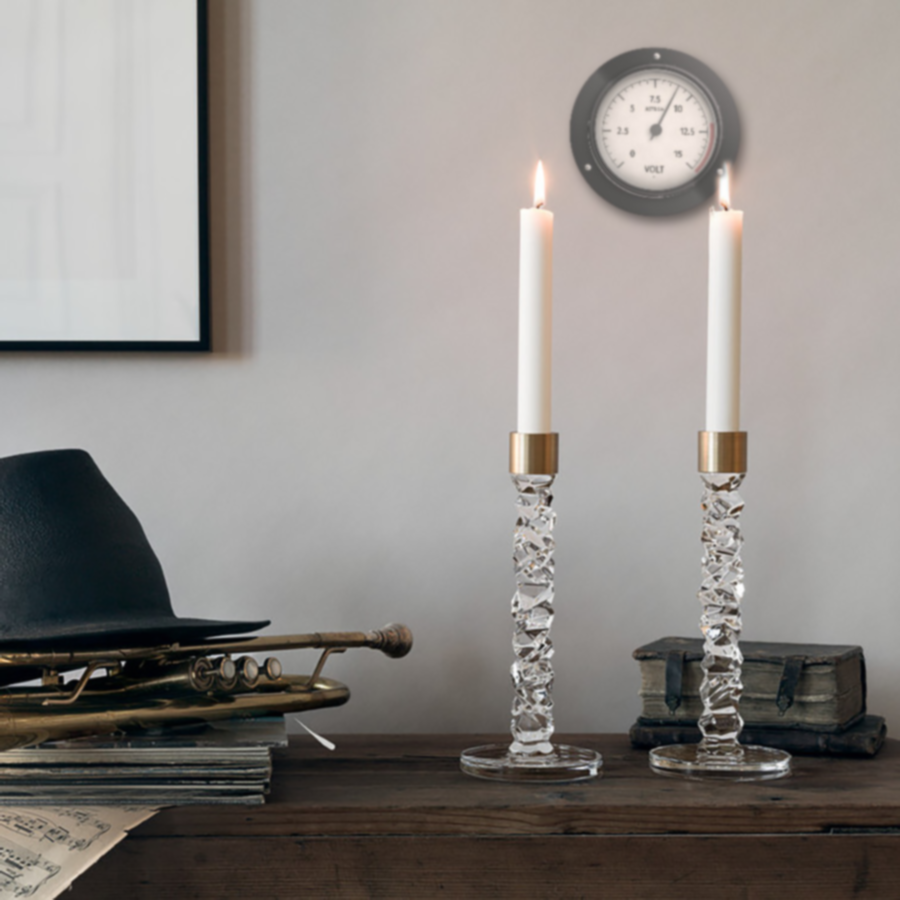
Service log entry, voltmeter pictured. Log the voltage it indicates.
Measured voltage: 9 V
